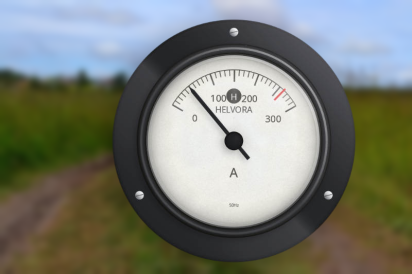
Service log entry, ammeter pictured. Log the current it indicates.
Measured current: 50 A
